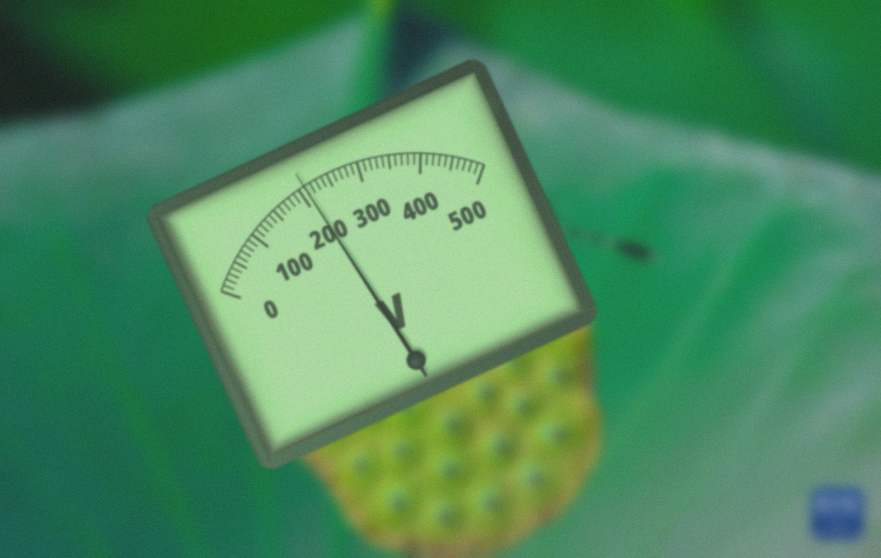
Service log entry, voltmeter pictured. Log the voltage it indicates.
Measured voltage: 210 V
